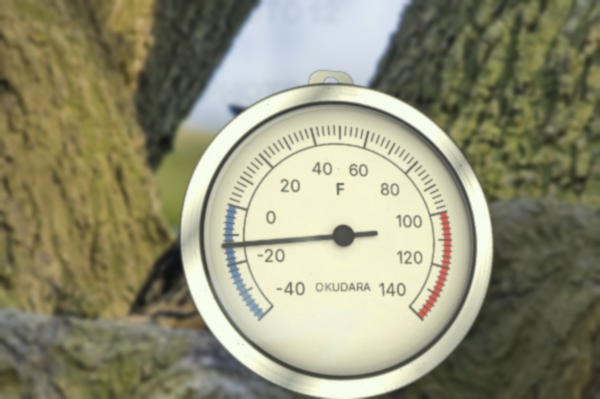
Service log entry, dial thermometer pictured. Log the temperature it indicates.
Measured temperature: -14 °F
